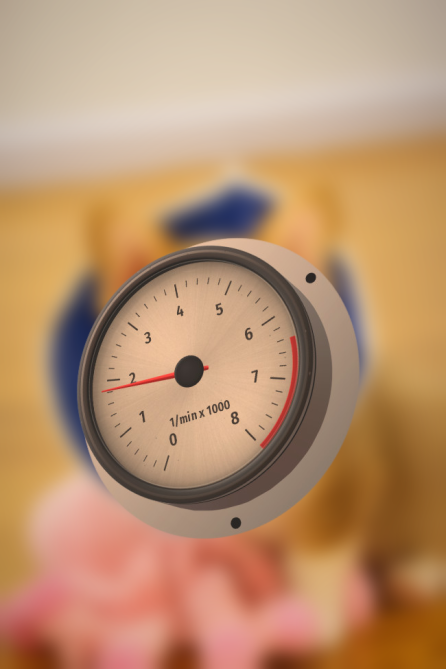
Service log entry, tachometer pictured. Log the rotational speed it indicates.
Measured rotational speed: 1800 rpm
